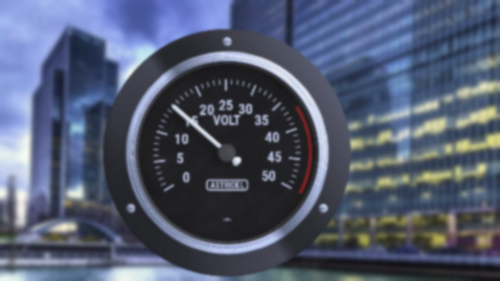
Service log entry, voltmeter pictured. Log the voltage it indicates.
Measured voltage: 15 V
